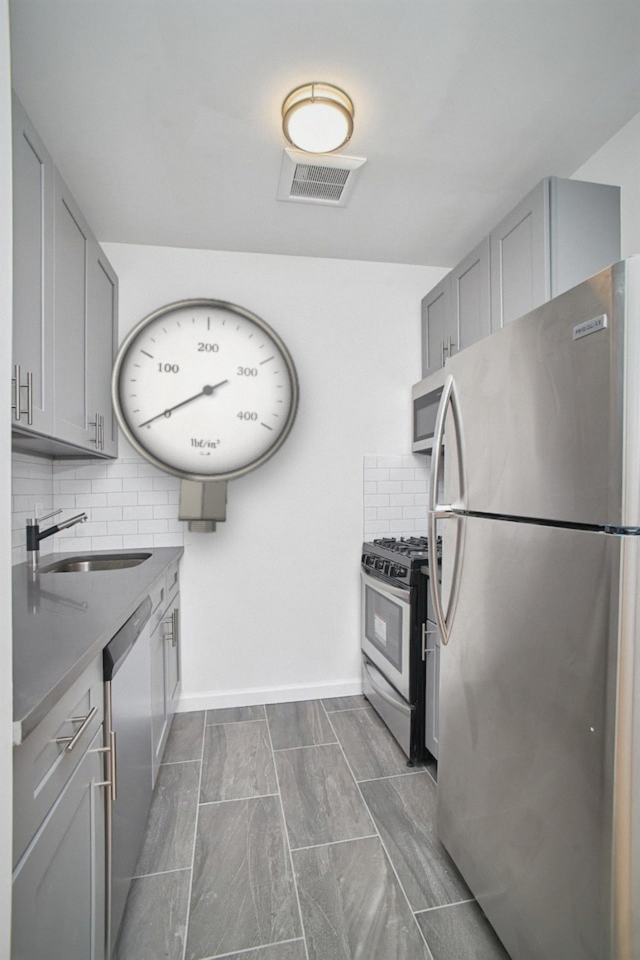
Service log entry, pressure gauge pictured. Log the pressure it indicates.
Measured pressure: 0 psi
